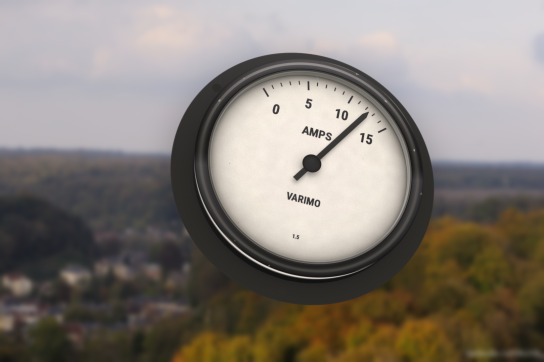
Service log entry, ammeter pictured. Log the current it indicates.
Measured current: 12.5 A
